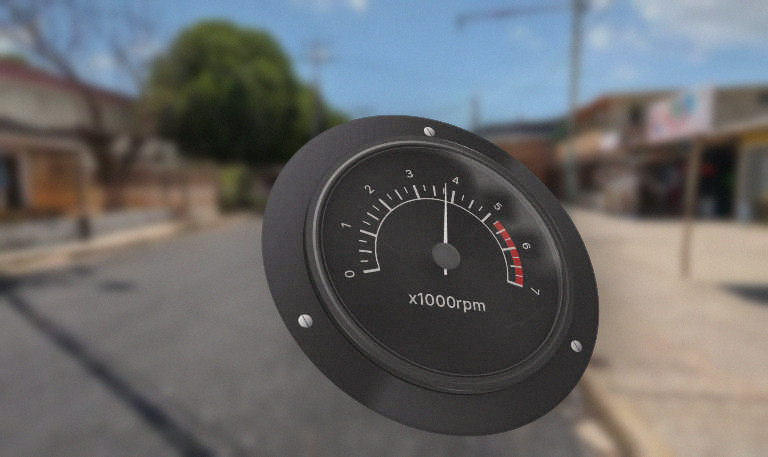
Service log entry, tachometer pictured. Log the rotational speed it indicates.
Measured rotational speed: 3750 rpm
